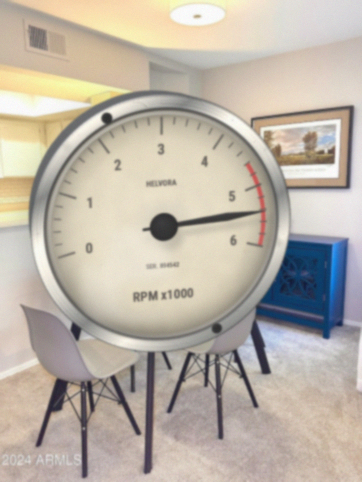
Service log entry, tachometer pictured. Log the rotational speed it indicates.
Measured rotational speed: 5400 rpm
